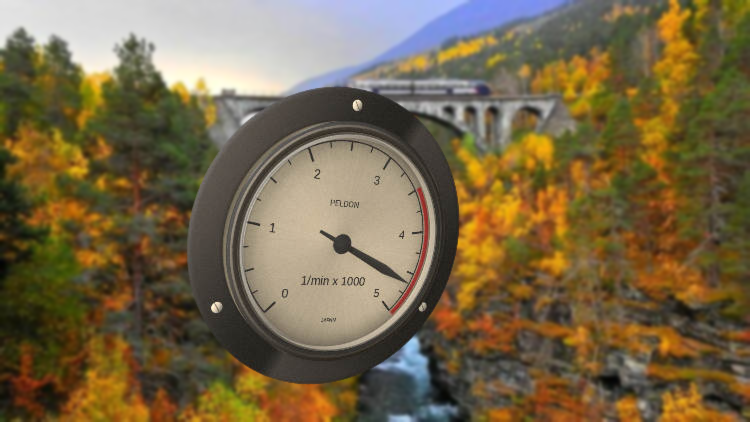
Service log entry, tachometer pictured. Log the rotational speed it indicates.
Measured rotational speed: 4625 rpm
